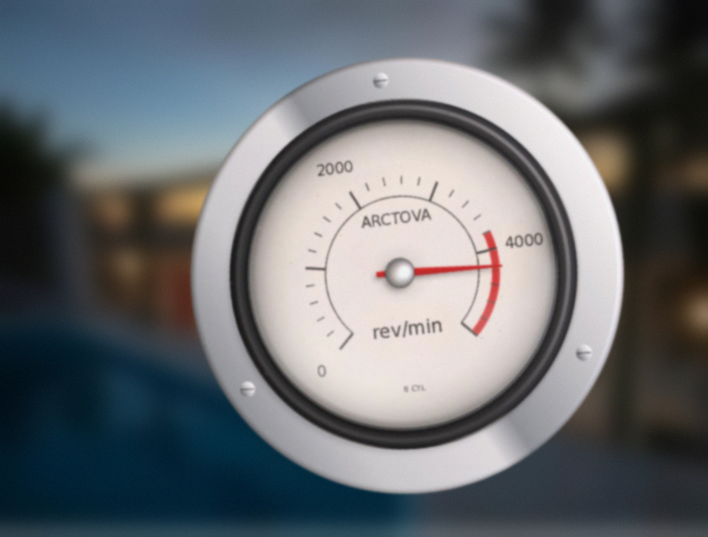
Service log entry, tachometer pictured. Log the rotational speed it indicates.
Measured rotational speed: 4200 rpm
